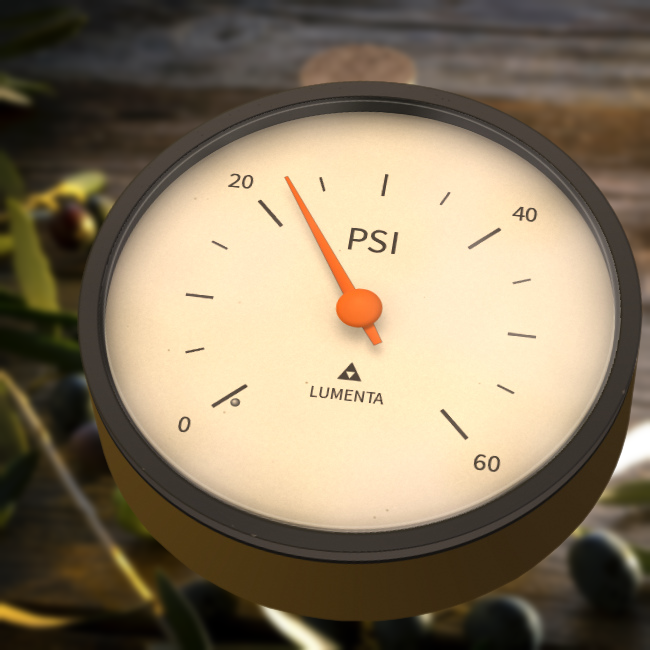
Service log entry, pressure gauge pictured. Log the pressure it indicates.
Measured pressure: 22.5 psi
